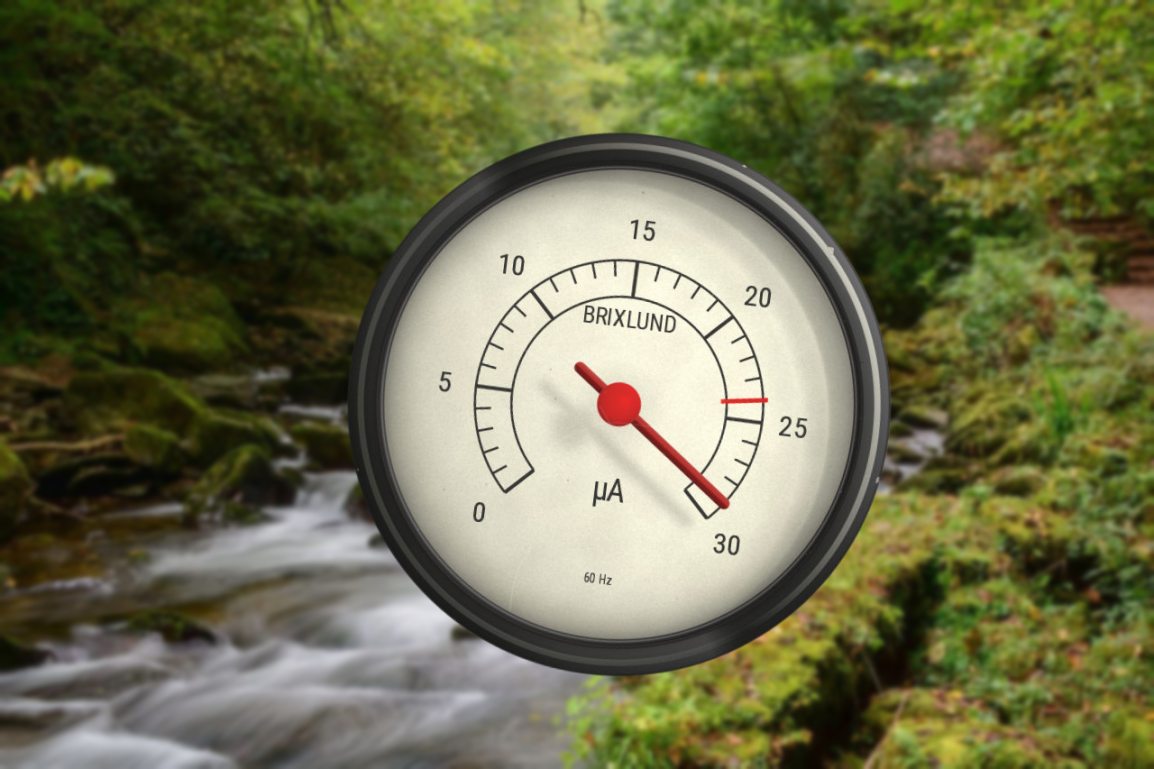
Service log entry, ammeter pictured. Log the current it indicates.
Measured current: 29 µA
